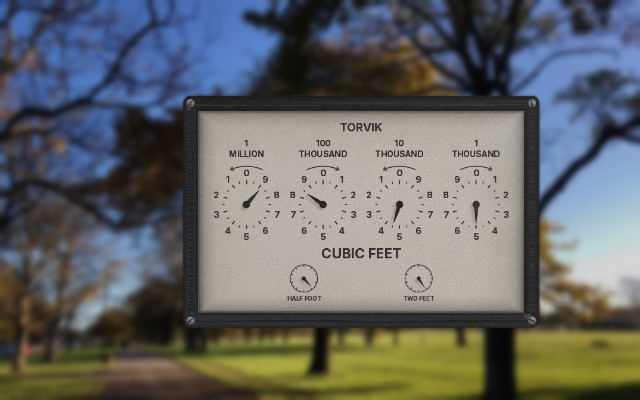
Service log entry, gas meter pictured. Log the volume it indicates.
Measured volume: 884500 ft³
